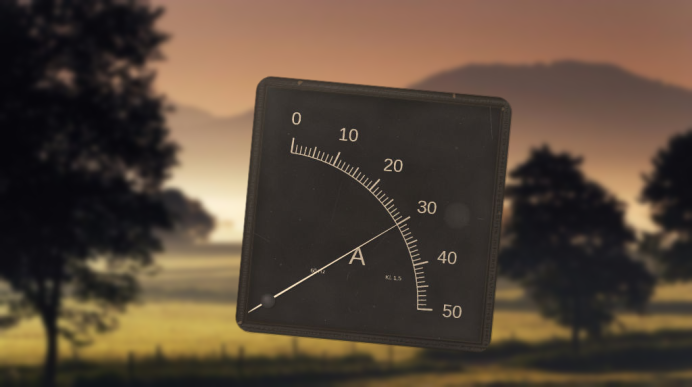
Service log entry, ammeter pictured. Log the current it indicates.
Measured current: 30 A
